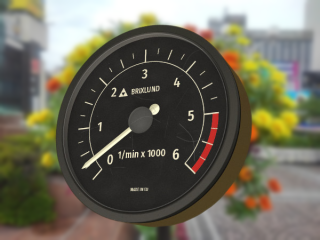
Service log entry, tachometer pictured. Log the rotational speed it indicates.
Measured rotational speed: 250 rpm
